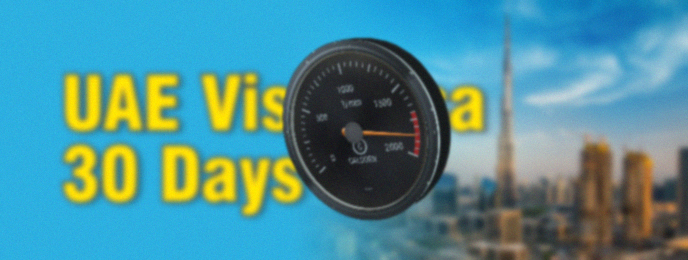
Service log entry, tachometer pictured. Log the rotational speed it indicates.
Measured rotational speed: 1850 rpm
